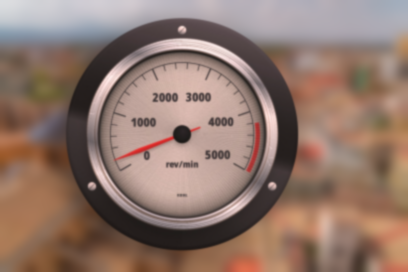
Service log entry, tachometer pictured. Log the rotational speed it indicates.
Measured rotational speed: 200 rpm
